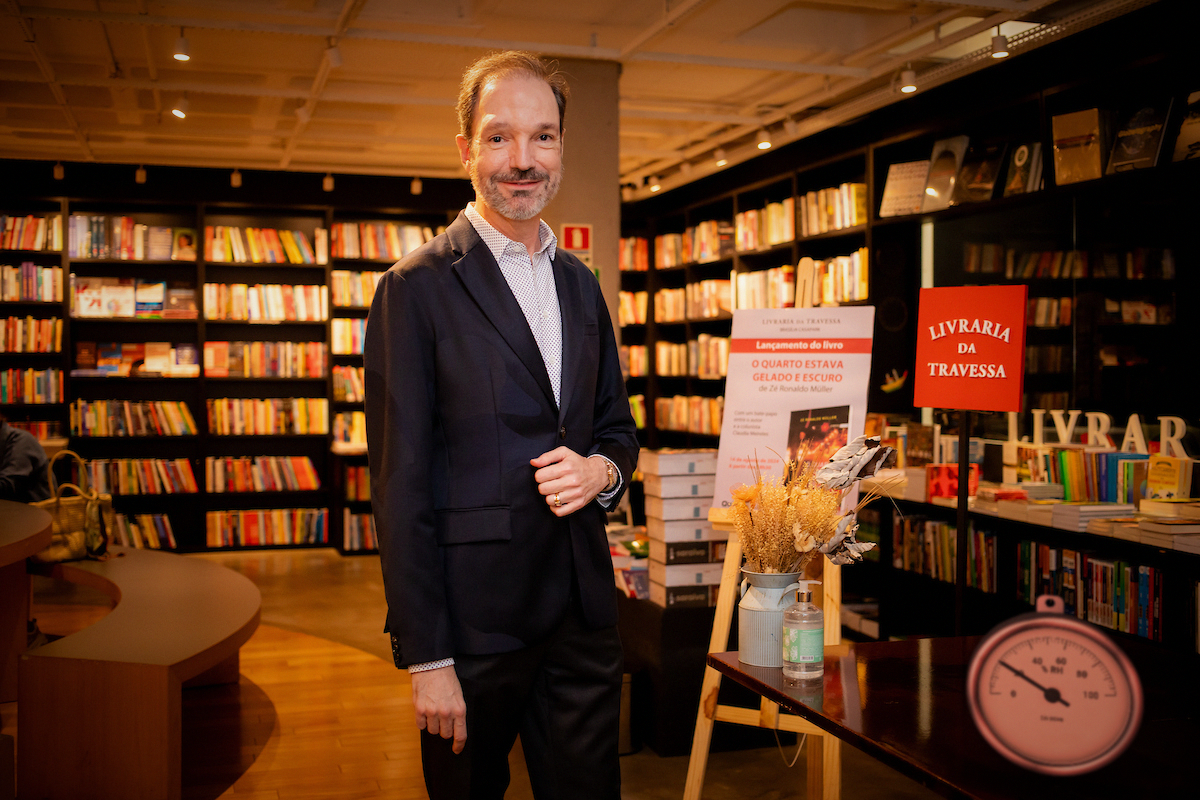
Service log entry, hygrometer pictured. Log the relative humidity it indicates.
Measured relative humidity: 20 %
